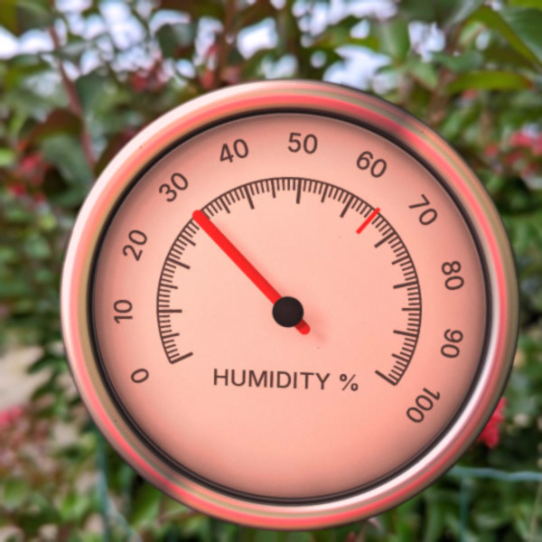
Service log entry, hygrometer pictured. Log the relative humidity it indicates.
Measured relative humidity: 30 %
